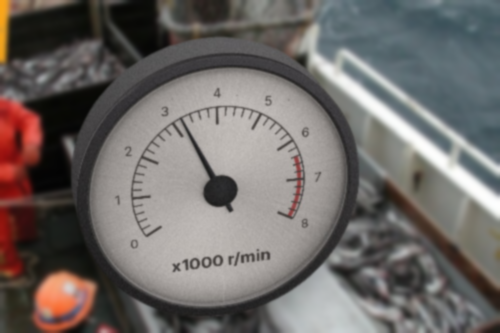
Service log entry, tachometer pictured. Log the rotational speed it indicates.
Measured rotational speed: 3200 rpm
